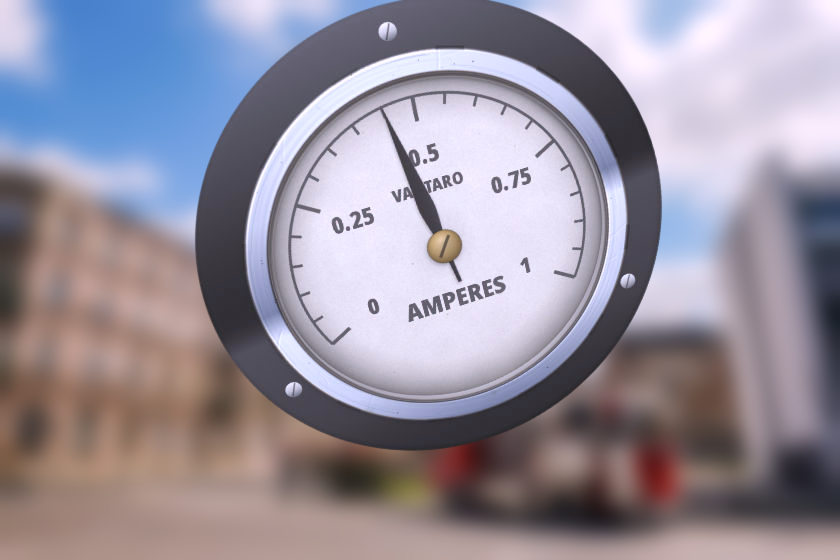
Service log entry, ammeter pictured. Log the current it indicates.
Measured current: 0.45 A
